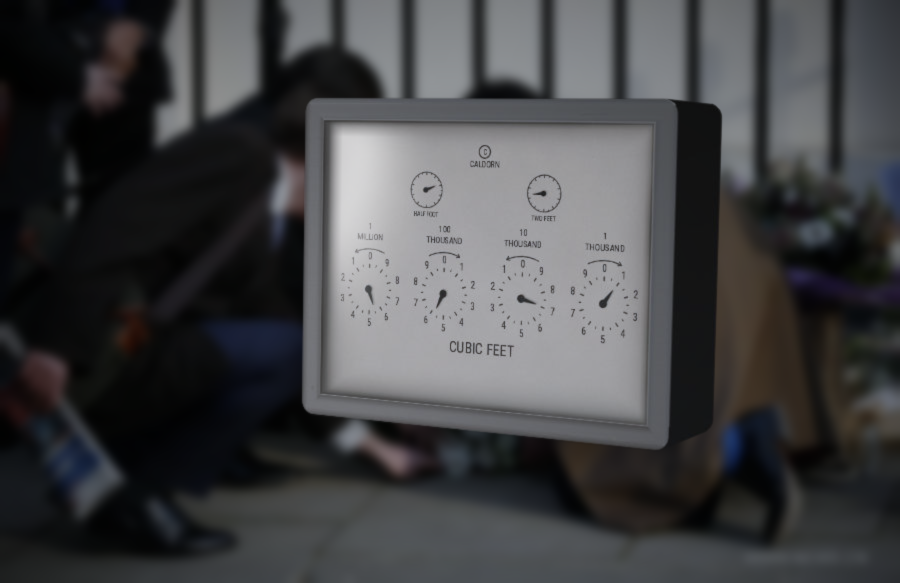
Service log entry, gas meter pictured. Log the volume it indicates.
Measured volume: 557100 ft³
